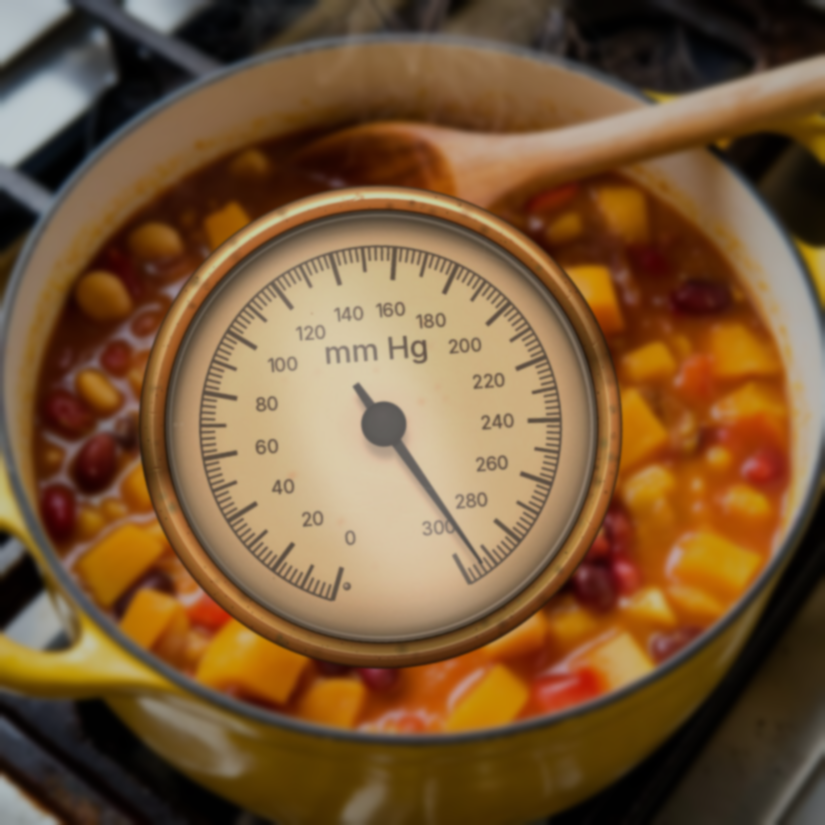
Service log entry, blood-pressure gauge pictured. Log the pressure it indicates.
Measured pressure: 294 mmHg
